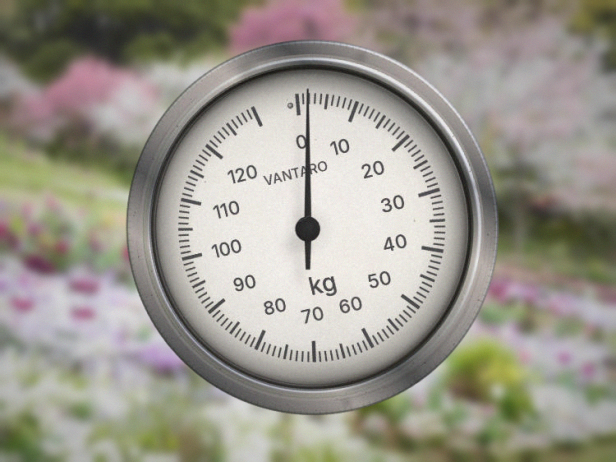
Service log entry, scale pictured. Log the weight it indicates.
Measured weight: 2 kg
